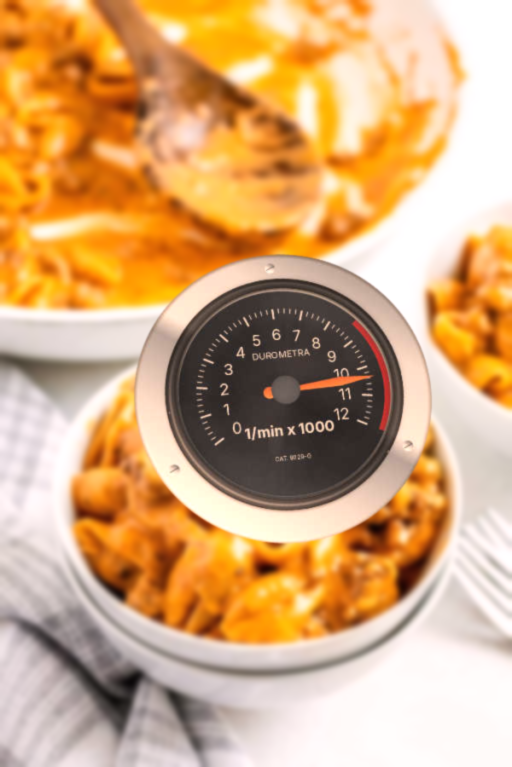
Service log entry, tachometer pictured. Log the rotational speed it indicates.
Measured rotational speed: 10400 rpm
